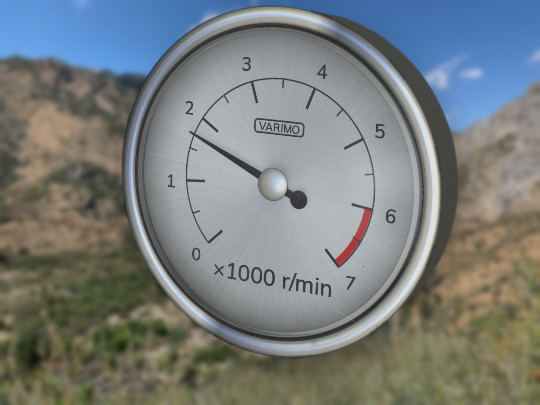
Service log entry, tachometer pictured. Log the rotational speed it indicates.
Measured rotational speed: 1750 rpm
